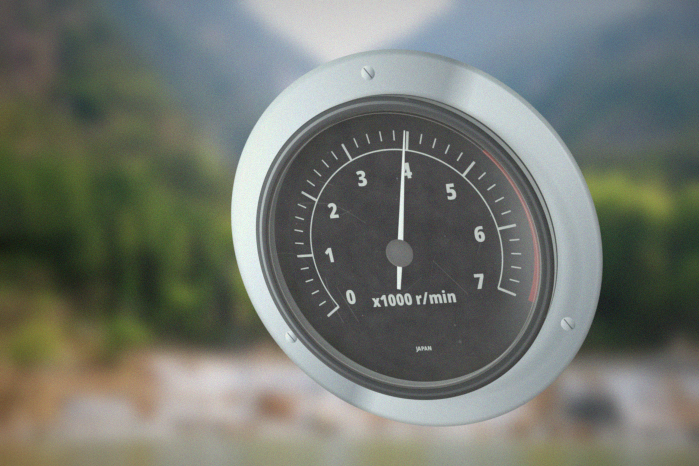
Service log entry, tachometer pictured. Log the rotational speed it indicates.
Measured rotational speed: 4000 rpm
